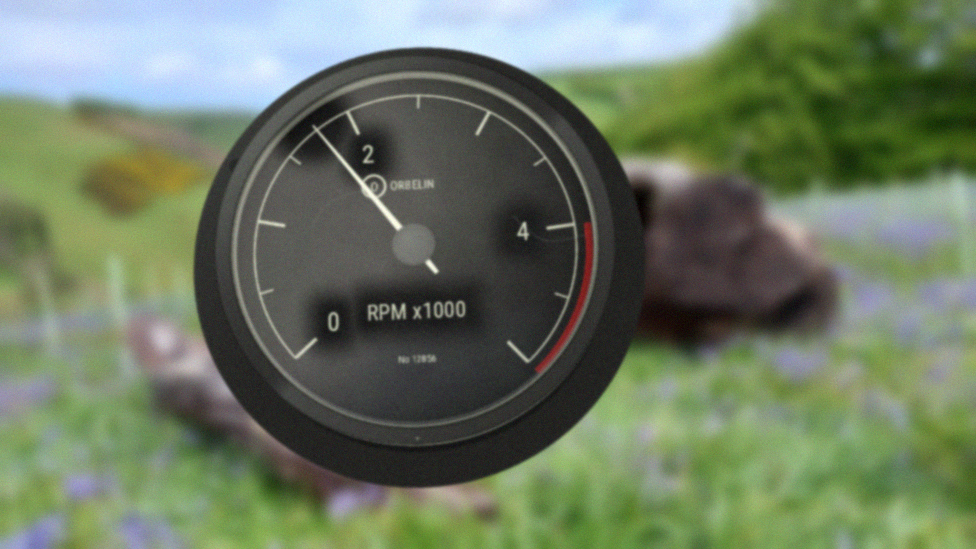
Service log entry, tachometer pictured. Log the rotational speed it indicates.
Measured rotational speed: 1750 rpm
